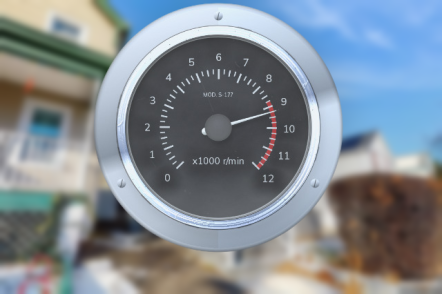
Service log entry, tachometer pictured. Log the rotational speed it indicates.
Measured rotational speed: 9250 rpm
